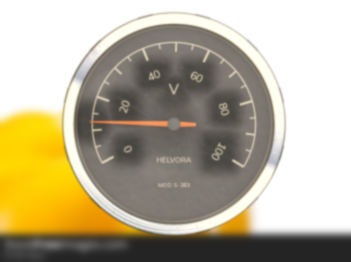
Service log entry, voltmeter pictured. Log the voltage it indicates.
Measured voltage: 12.5 V
